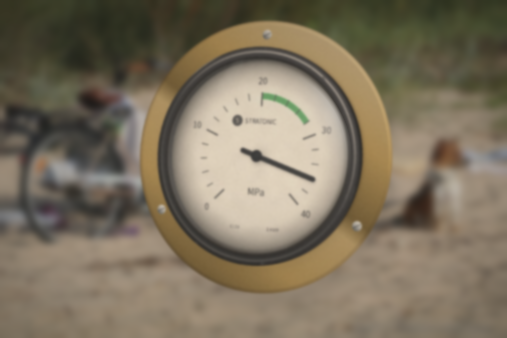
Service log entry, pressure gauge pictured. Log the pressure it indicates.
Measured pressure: 36 MPa
